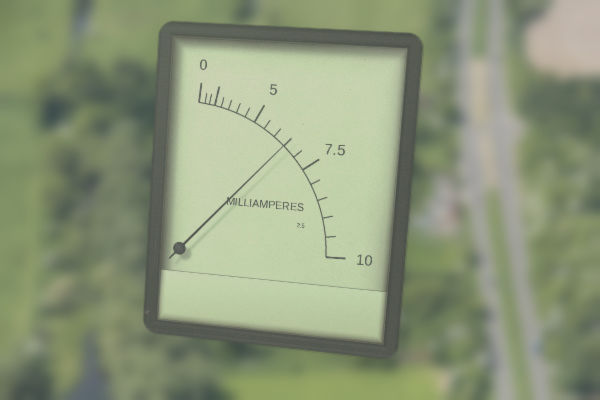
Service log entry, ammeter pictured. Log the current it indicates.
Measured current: 6.5 mA
